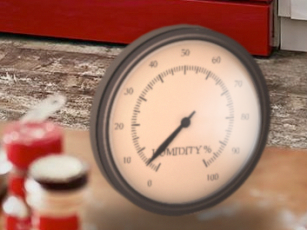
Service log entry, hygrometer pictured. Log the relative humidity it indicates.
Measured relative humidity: 5 %
